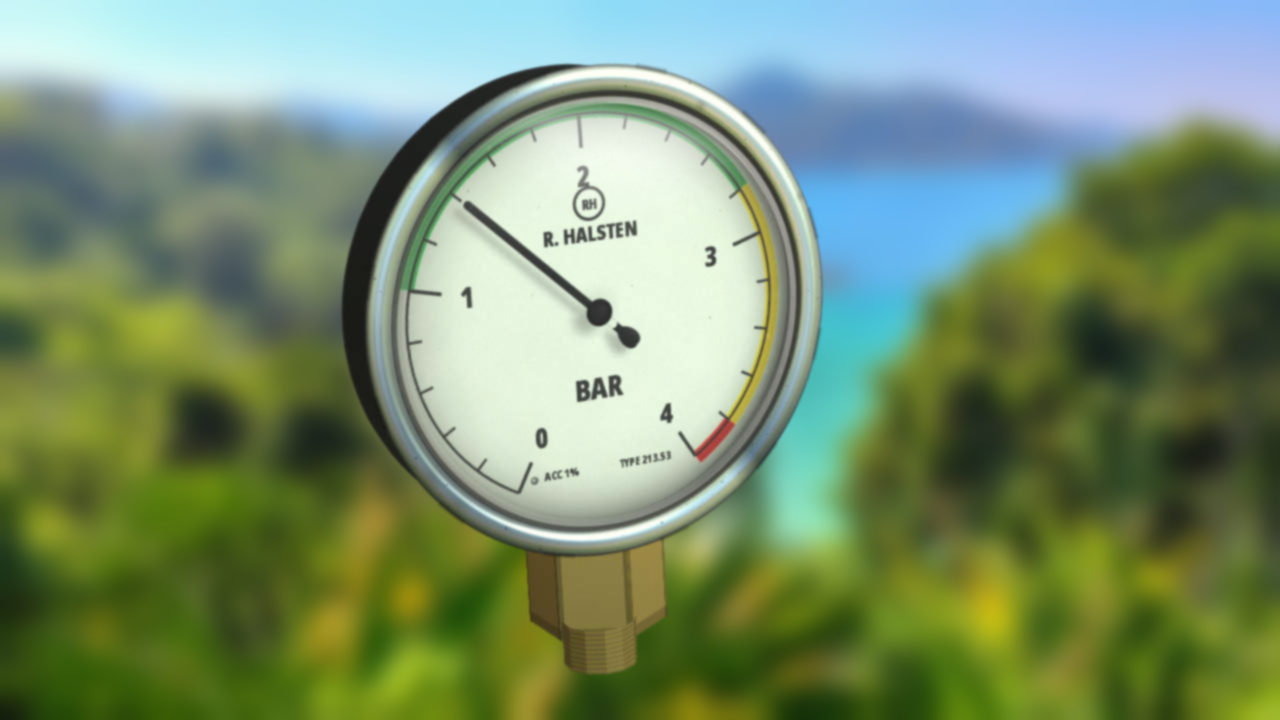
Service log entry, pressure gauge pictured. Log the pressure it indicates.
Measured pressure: 1.4 bar
